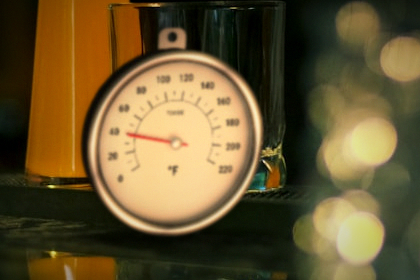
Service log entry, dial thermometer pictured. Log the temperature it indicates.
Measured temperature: 40 °F
